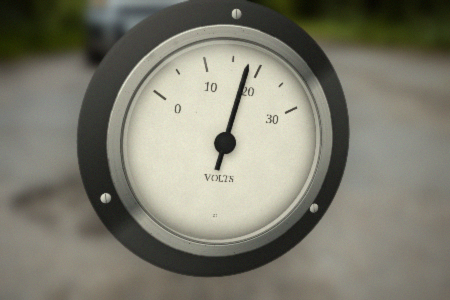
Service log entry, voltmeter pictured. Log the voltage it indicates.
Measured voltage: 17.5 V
